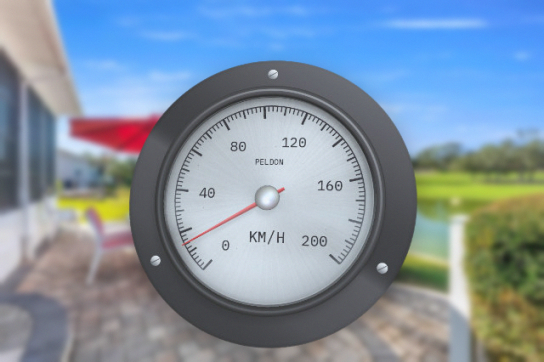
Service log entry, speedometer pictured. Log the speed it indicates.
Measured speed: 14 km/h
